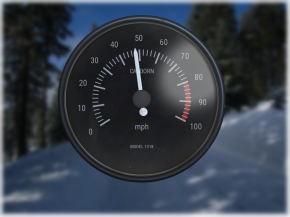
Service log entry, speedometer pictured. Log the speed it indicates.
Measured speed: 48 mph
